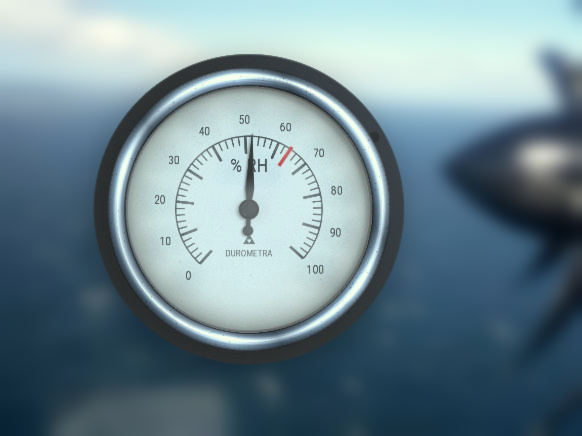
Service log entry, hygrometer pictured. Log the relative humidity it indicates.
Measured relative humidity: 52 %
